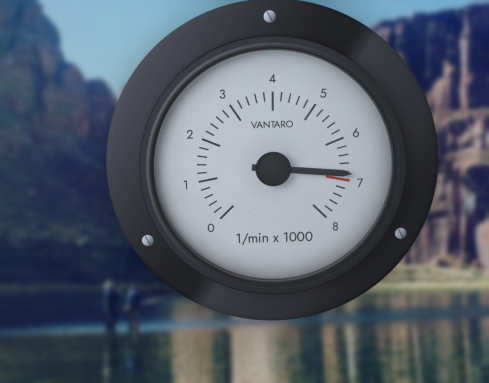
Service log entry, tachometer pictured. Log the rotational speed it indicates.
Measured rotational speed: 6800 rpm
